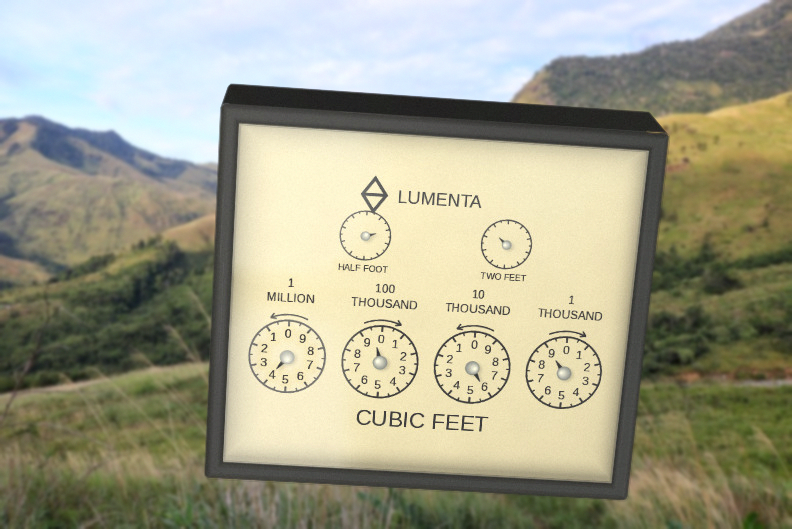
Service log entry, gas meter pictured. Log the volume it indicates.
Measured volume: 395900 ft³
